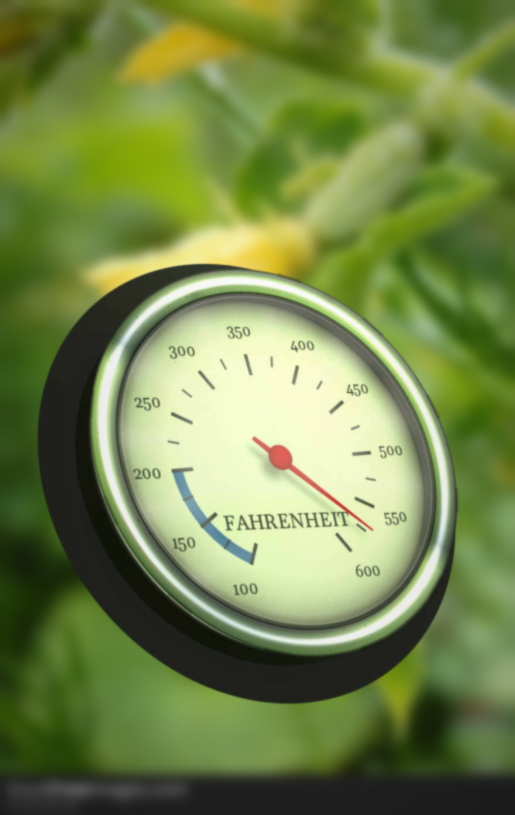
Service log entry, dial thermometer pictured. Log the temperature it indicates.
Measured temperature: 575 °F
